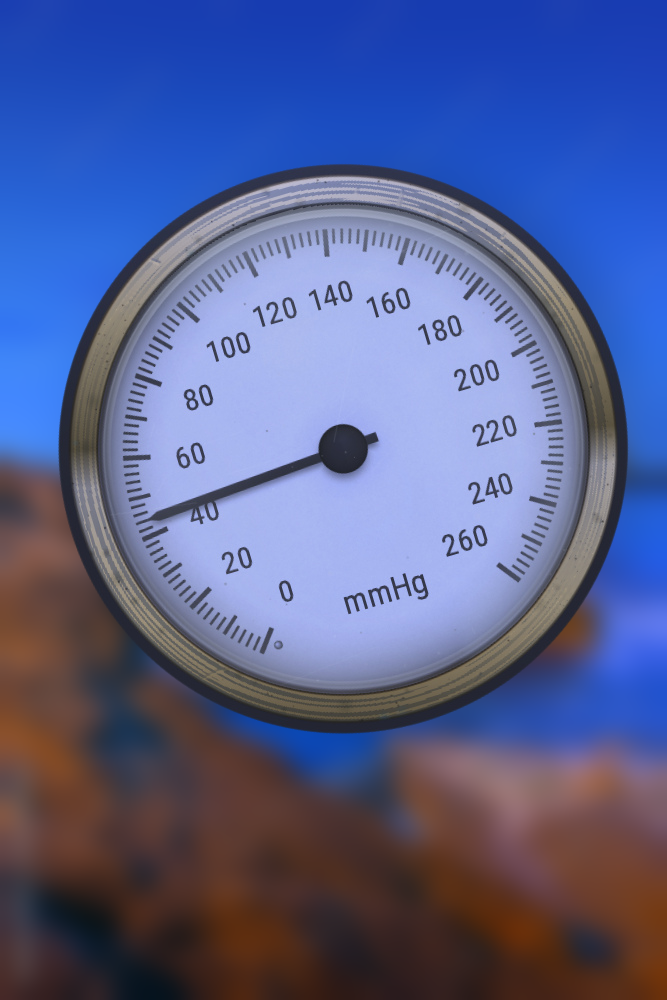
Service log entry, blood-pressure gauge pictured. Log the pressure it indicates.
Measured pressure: 44 mmHg
